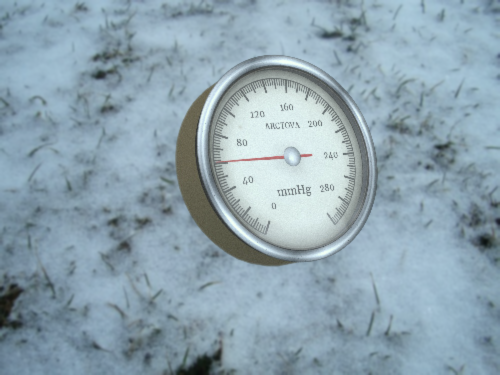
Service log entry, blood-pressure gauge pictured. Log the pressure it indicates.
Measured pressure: 60 mmHg
